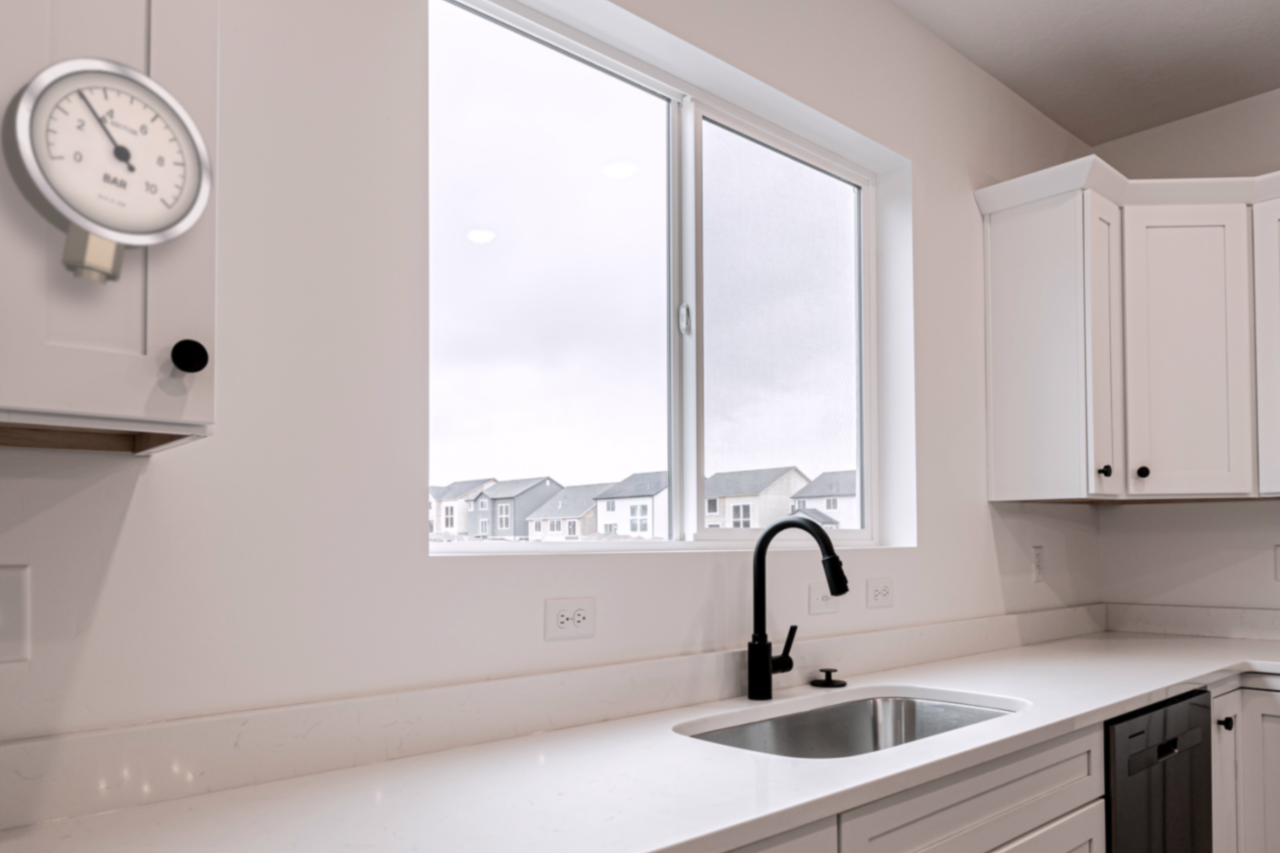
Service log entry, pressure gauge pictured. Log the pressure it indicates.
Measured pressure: 3 bar
